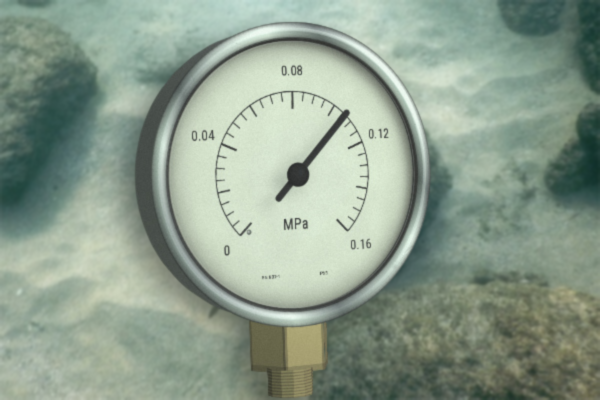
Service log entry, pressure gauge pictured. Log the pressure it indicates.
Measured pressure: 0.105 MPa
